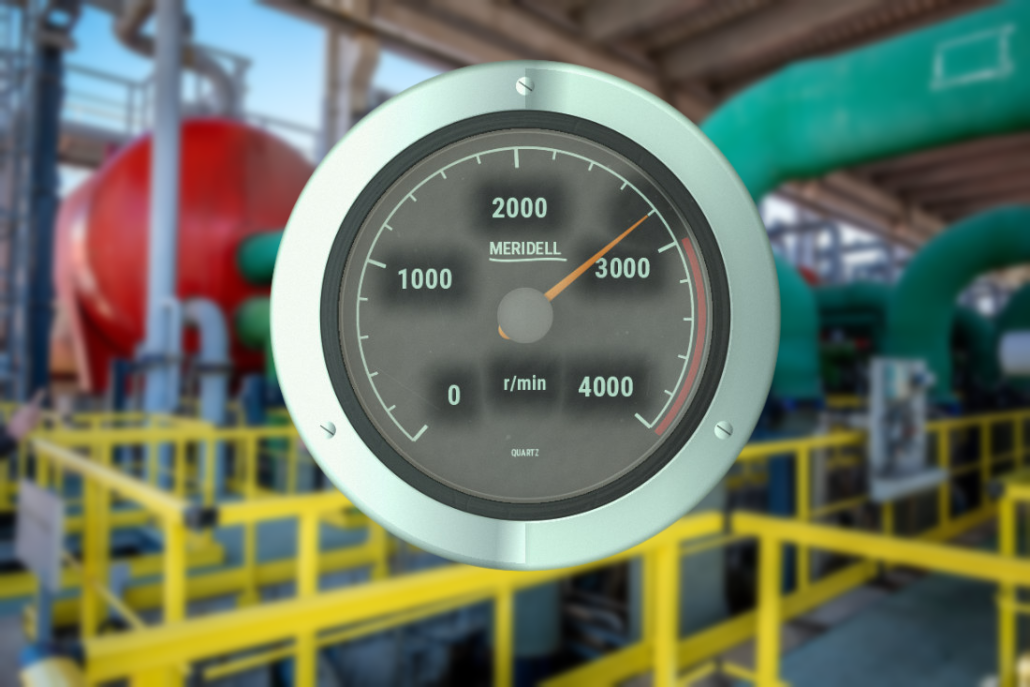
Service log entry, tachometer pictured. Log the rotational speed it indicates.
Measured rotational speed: 2800 rpm
